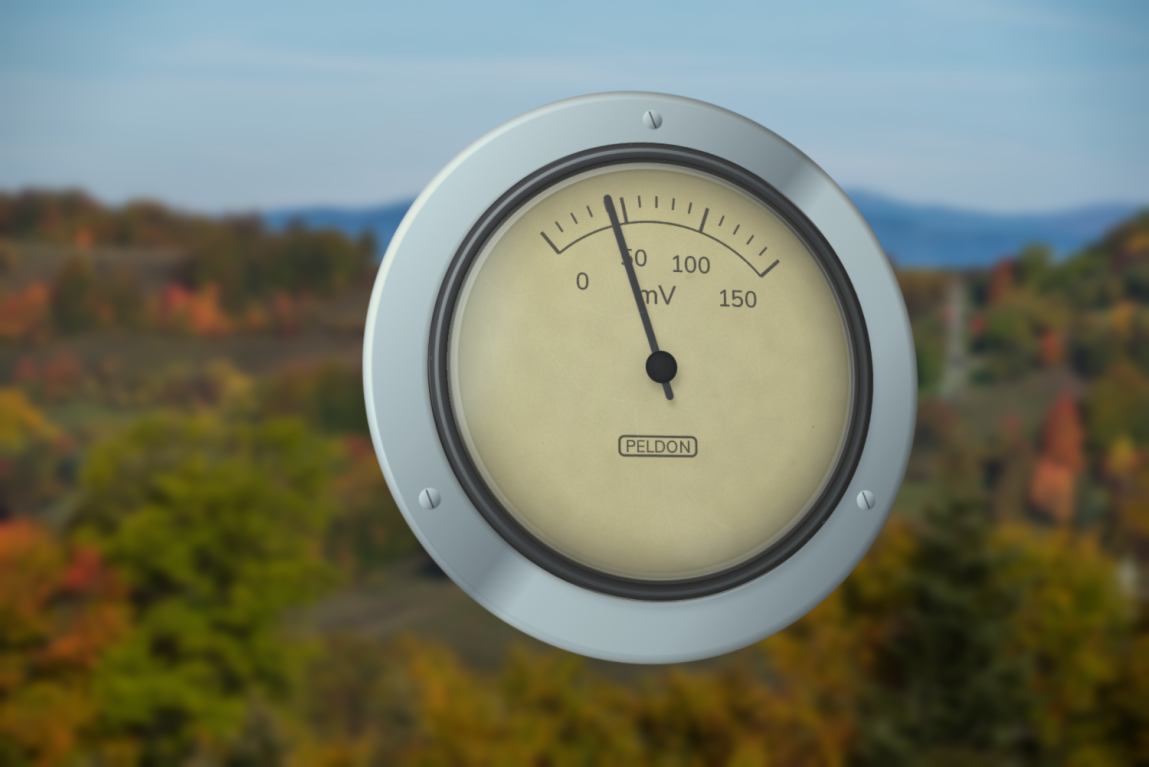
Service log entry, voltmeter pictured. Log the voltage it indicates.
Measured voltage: 40 mV
